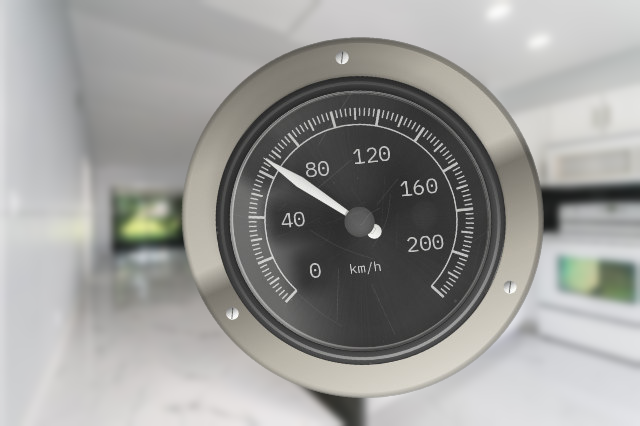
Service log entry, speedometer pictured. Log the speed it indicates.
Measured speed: 66 km/h
